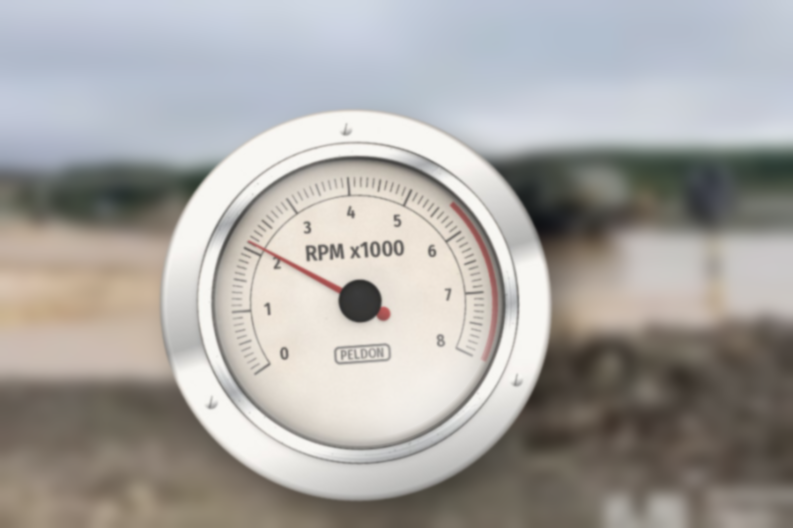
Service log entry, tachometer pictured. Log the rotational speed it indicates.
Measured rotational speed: 2100 rpm
